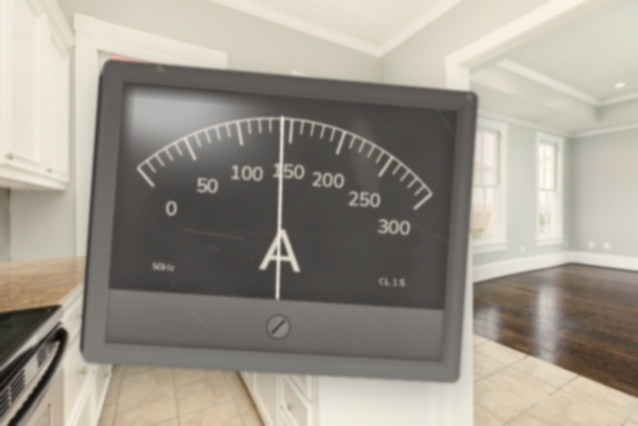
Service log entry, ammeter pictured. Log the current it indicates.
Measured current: 140 A
